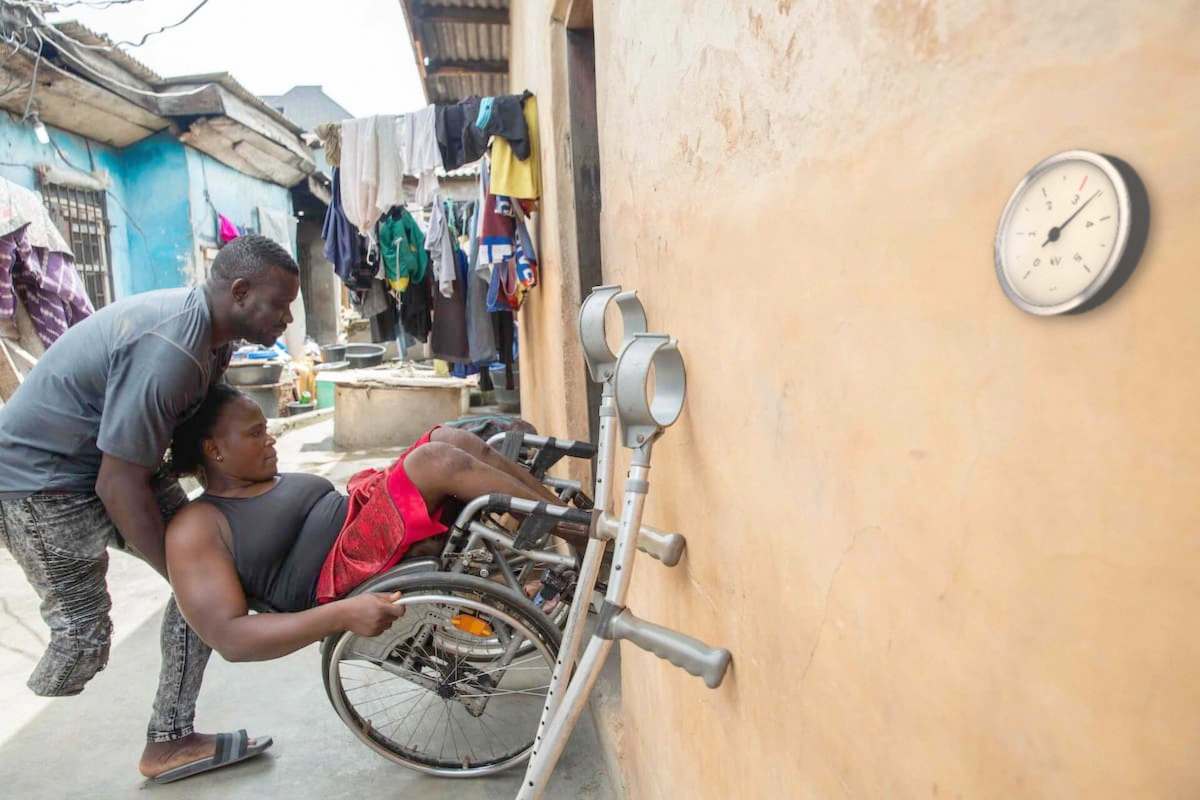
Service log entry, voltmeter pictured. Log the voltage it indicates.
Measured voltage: 3.5 kV
